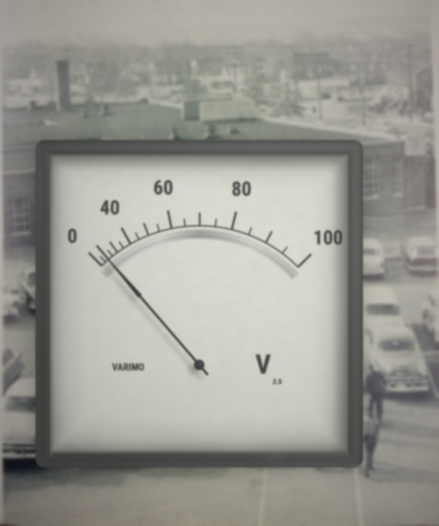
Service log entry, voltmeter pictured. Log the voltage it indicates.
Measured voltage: 20 V
